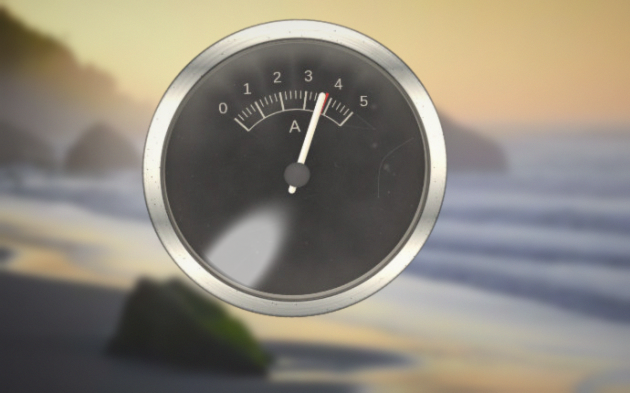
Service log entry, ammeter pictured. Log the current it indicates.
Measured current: 3.6 A
